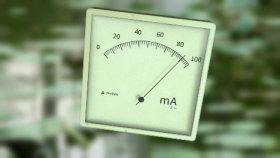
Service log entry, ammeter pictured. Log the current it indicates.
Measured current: 90 mA
